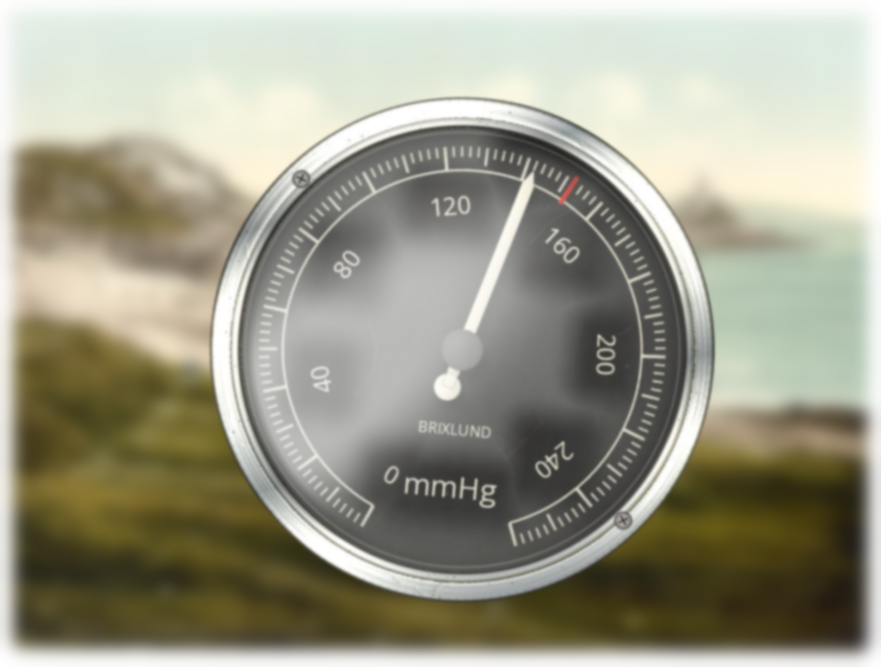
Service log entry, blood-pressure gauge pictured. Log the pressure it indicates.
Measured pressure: 142 mmHg
